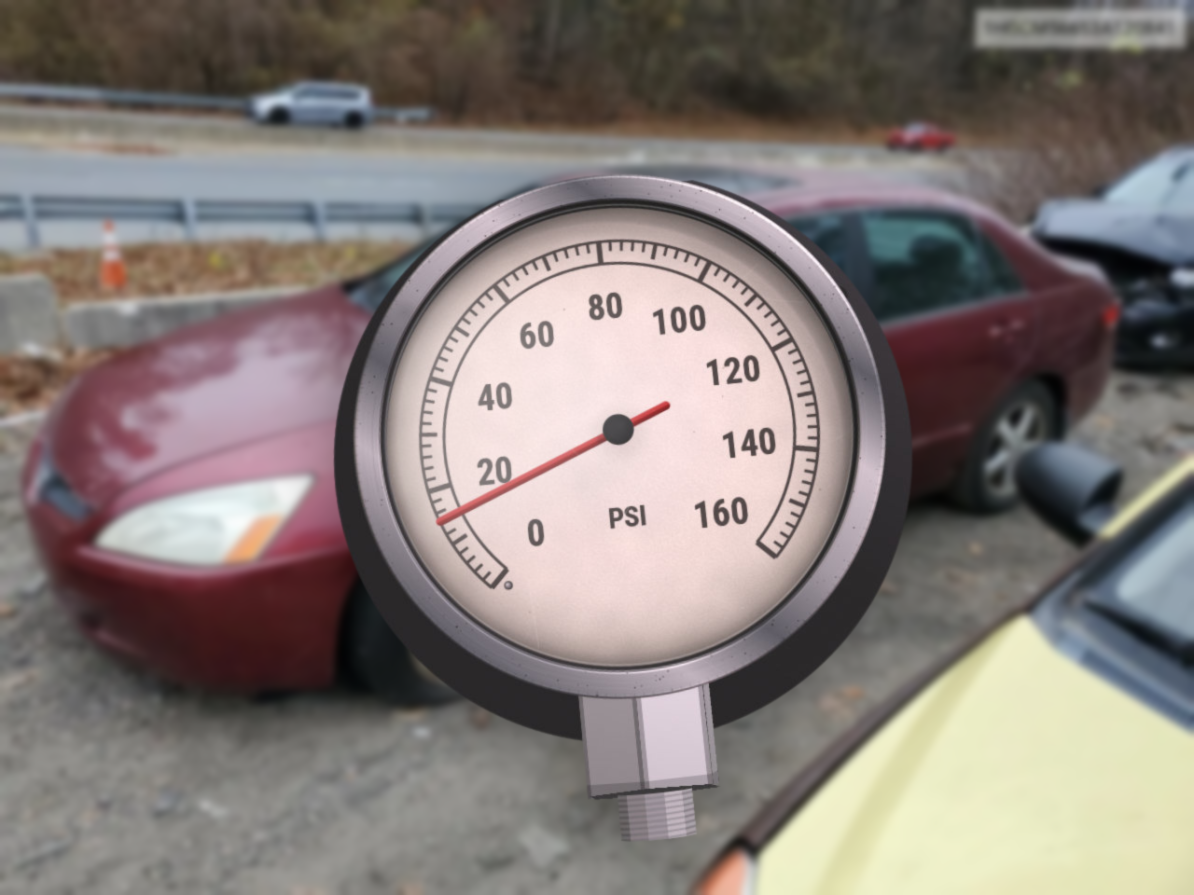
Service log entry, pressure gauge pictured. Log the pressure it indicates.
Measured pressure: 14 psi
